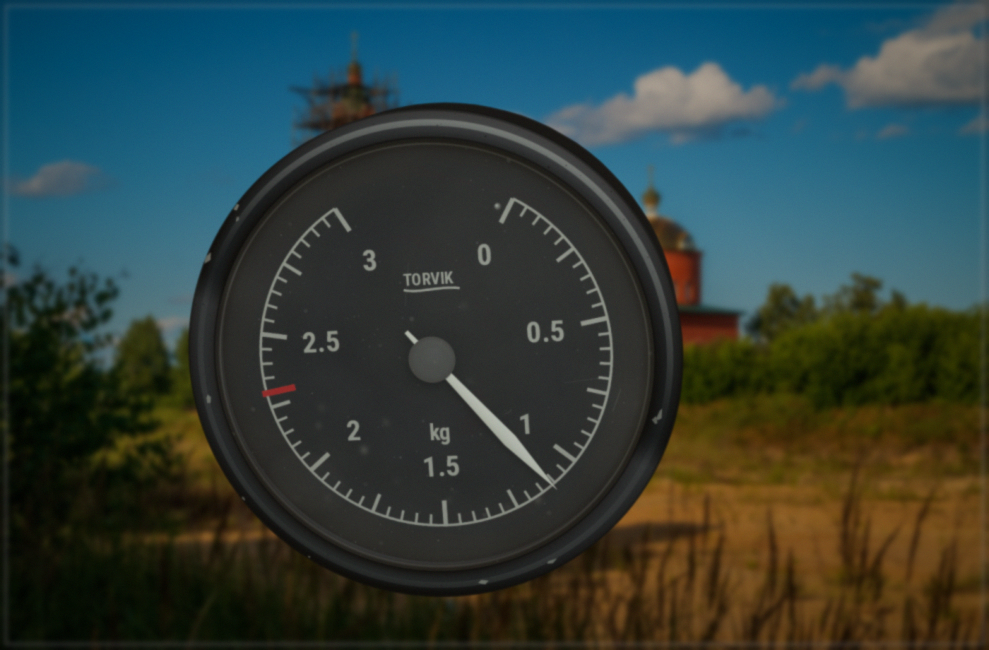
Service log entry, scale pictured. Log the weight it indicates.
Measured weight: 1.1 kg
